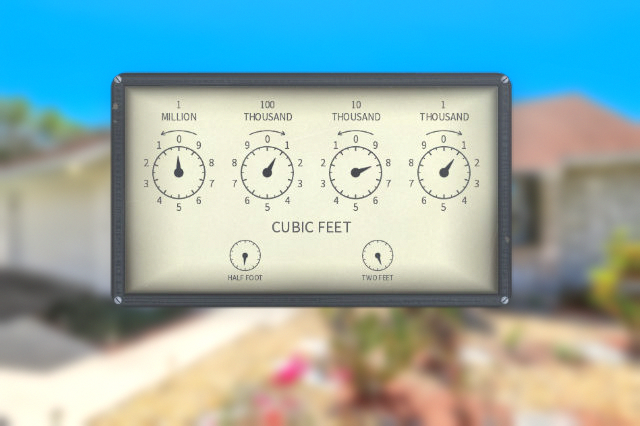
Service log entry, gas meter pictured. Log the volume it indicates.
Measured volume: 8100 ft³
